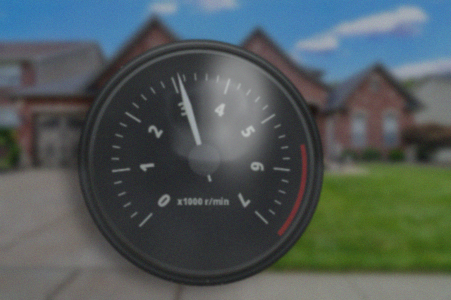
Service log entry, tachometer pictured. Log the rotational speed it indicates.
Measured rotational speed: 3100 rpm
